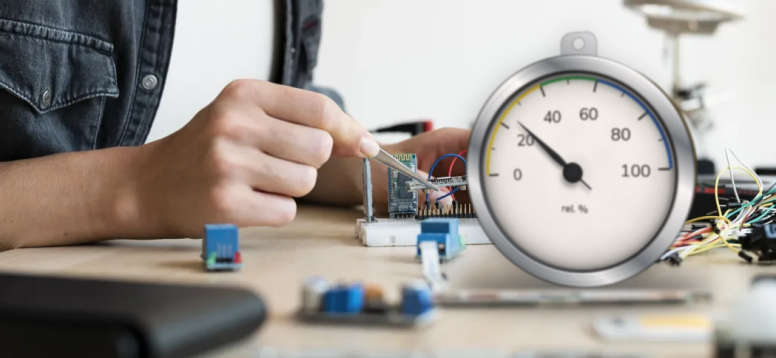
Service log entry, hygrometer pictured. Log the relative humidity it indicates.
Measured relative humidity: 25 %
